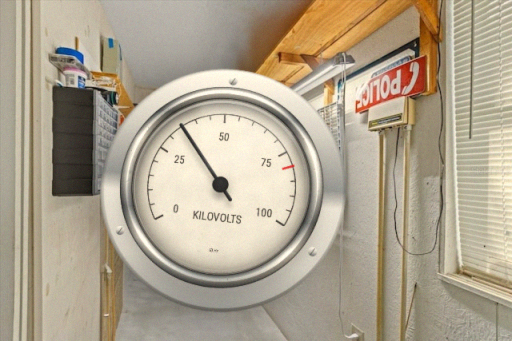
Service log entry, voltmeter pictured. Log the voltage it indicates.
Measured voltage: 35 kV
